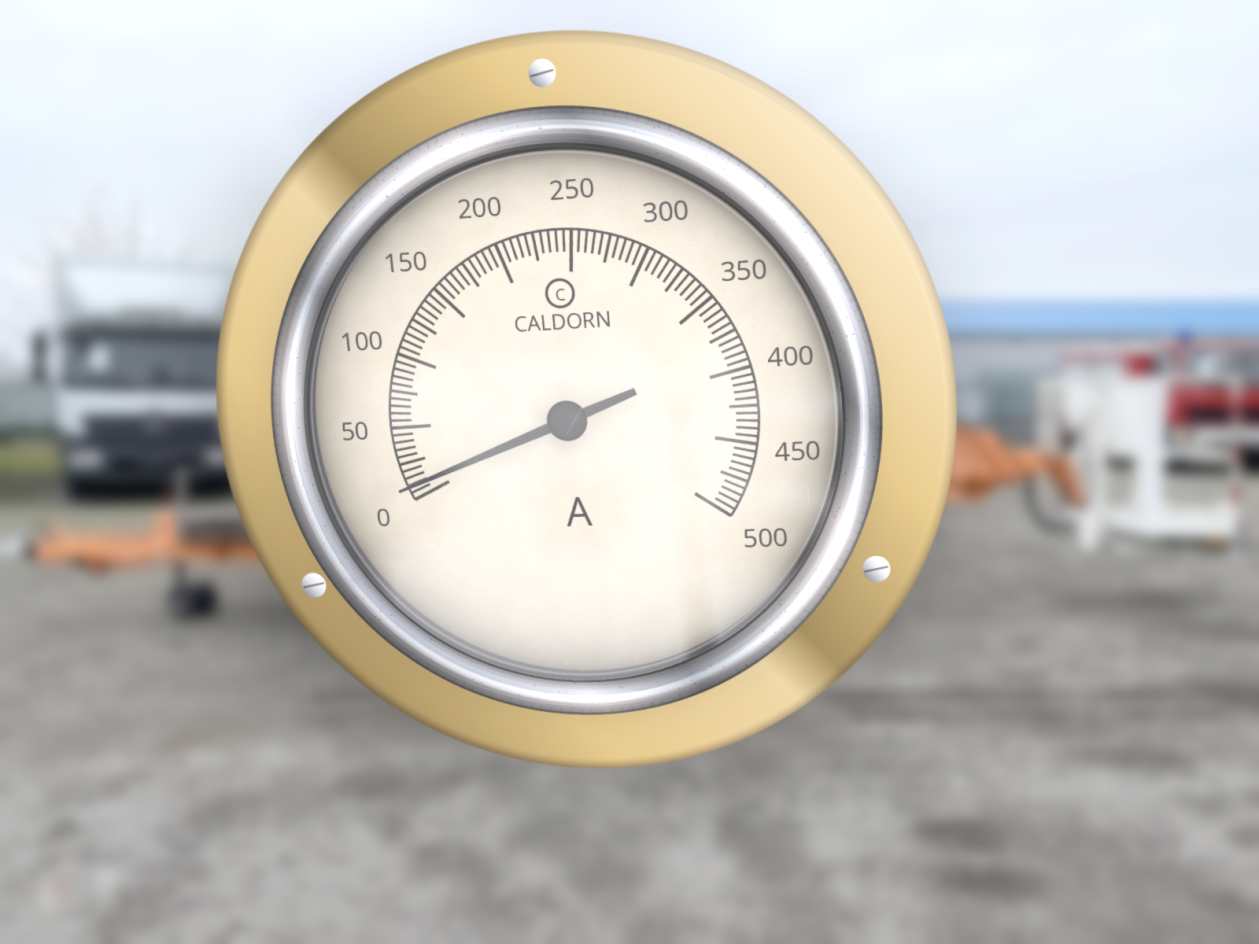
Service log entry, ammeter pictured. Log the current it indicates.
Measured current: 10 A
